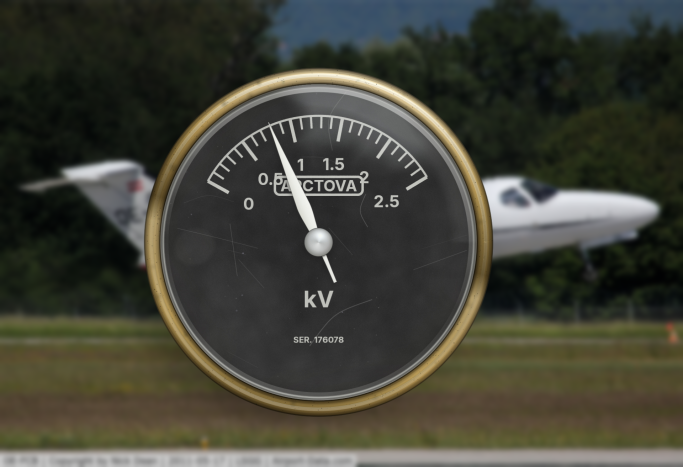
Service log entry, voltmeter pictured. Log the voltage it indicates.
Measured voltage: 0.8 kV
